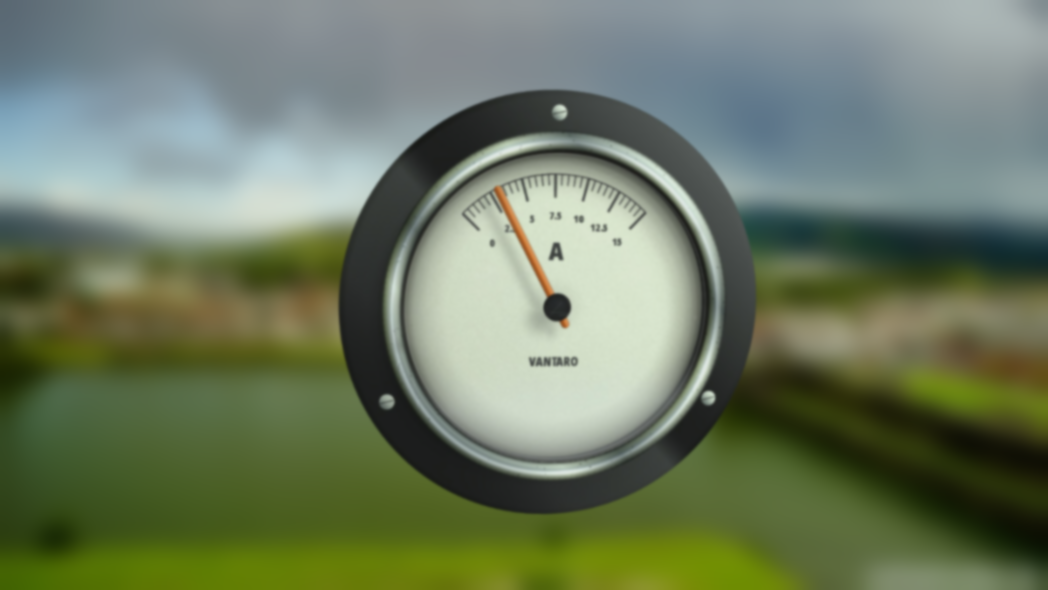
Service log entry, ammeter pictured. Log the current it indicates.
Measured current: 3 A
